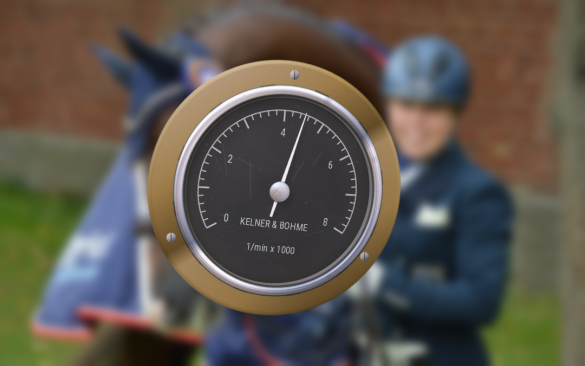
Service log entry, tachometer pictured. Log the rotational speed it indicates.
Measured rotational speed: 4500 rpm
